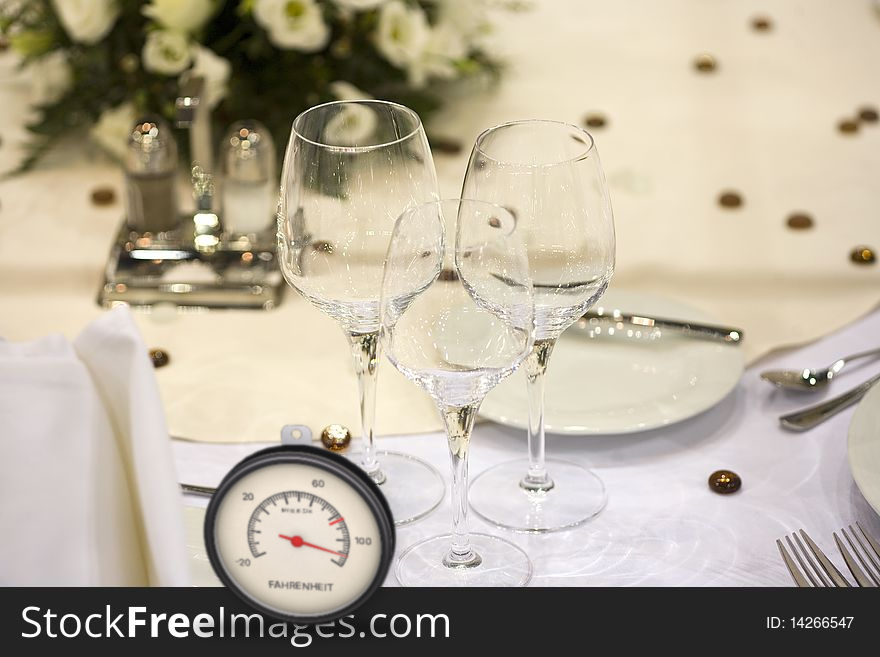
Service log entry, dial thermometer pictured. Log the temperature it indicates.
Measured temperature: 110 °F
